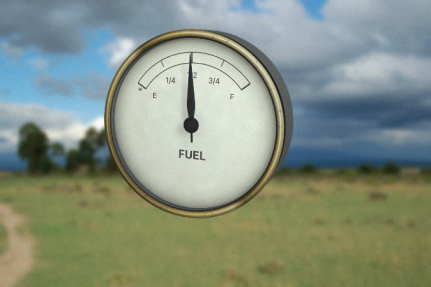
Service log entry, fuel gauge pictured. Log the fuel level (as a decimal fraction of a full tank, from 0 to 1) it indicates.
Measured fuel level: 0.5
